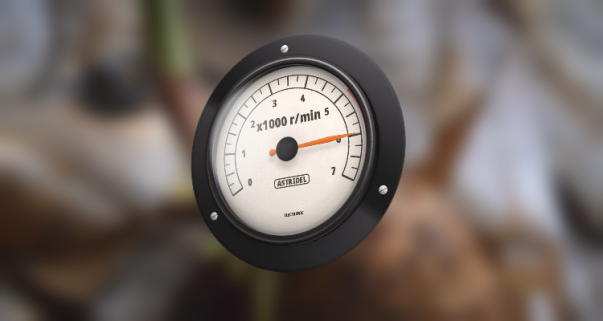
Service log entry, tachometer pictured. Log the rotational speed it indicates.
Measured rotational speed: 6000 rpm
